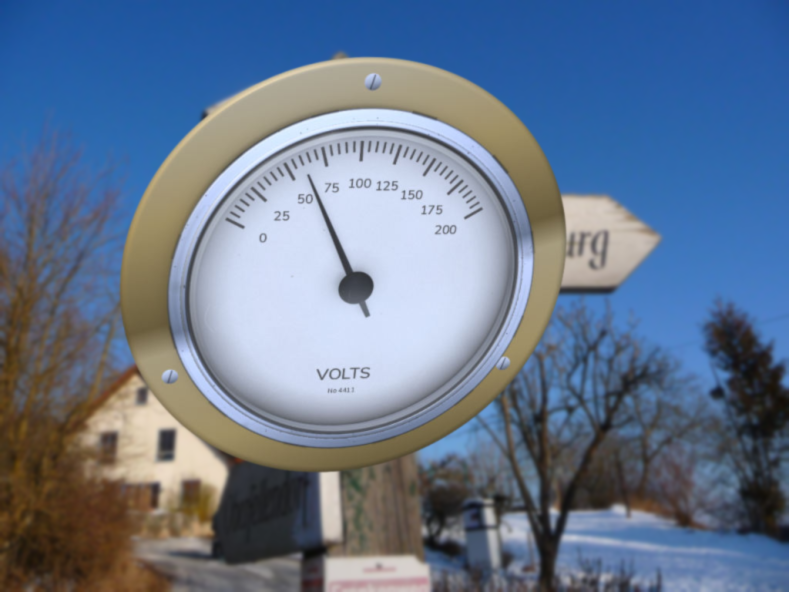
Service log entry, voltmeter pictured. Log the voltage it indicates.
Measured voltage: 60 V
